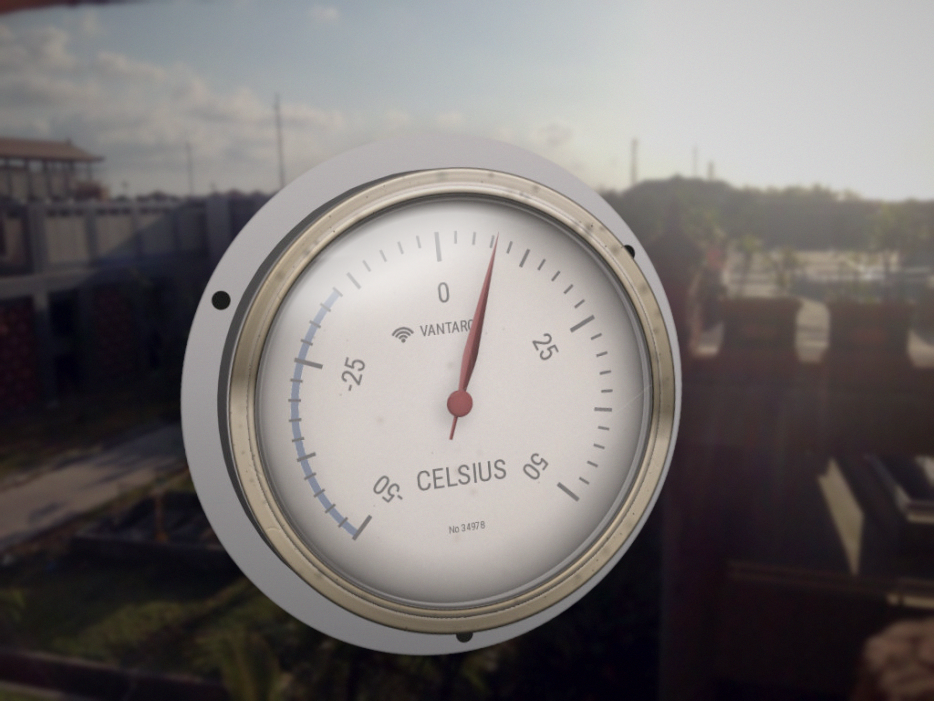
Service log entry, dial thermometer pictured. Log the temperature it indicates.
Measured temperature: 7.5 °C
